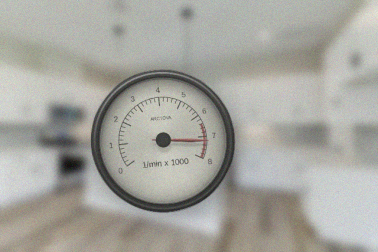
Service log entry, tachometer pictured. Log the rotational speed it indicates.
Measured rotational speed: 7200 rpm
